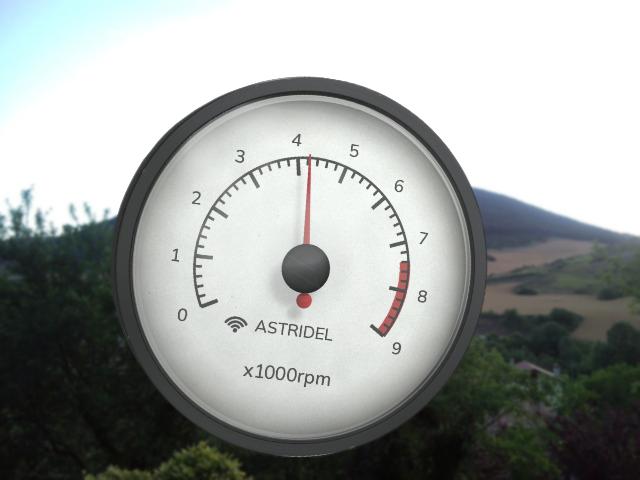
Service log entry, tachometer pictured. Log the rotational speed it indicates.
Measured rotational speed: 4200 rpm
